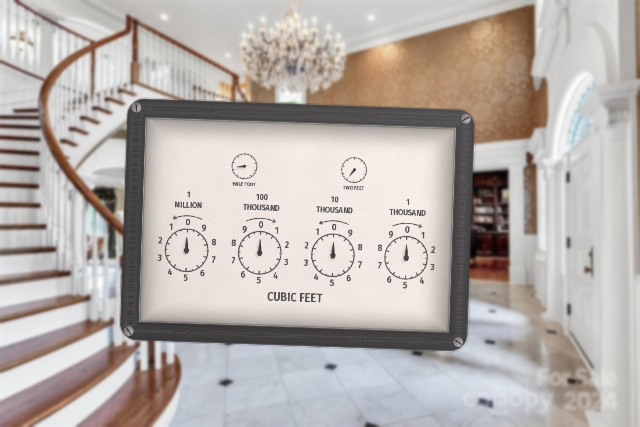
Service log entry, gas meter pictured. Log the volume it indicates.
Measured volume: 0 ft³
